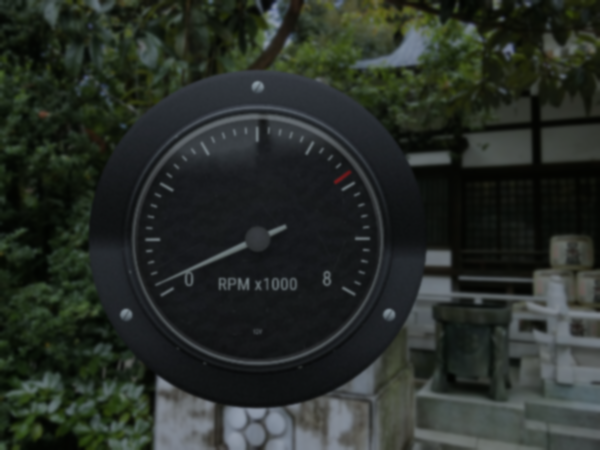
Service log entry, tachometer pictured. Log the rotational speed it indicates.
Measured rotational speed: 200 rpm
